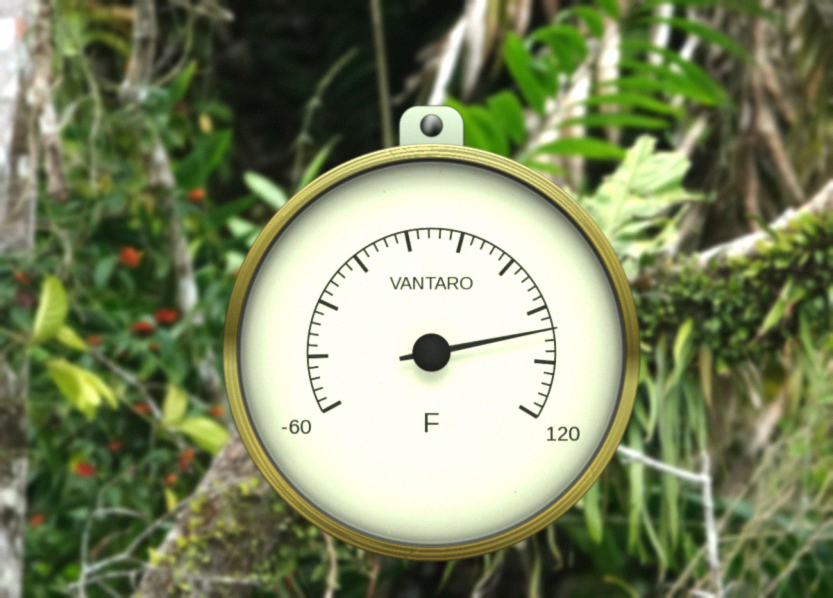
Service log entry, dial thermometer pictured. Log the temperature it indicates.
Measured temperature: 88 °F
